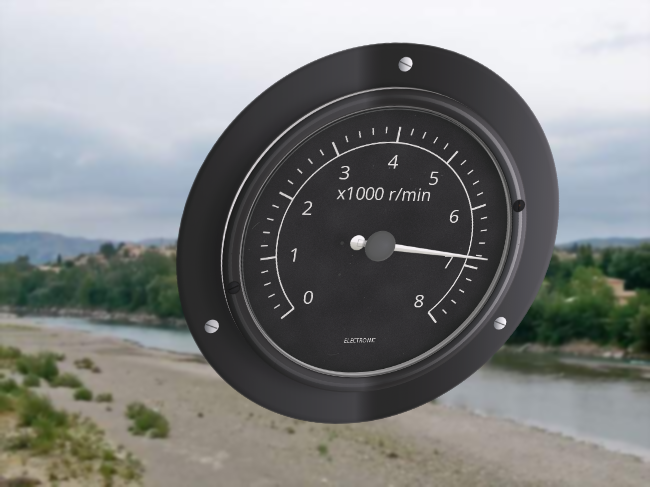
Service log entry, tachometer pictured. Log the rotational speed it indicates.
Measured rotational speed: 6800 rpm
